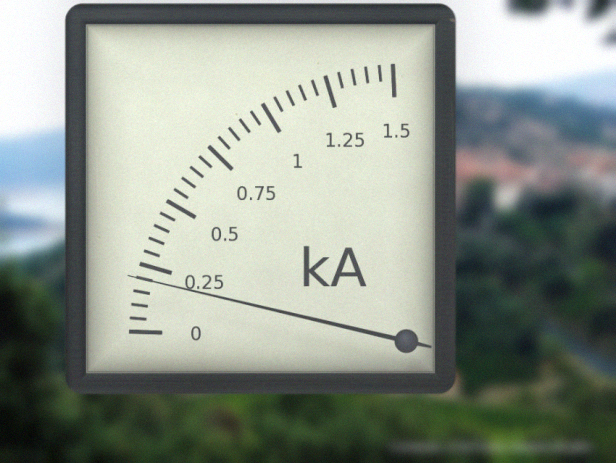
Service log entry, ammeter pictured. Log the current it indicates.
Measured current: 0.2 kA
